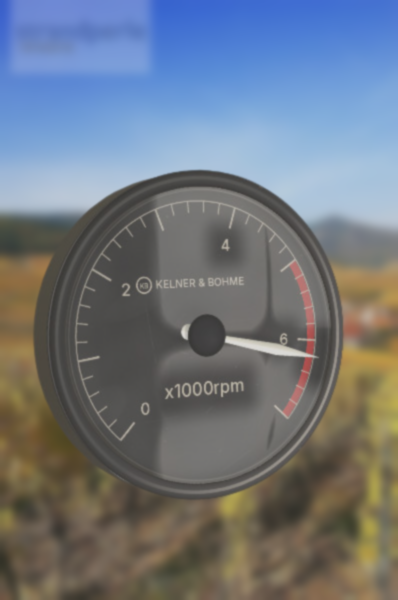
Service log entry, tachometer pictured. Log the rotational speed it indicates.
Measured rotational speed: 6200 rpm
